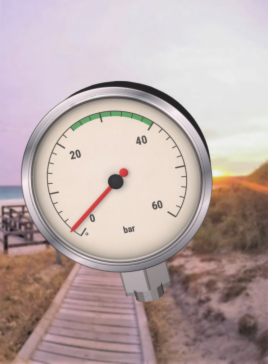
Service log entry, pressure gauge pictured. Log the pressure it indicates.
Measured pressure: 2 bar
